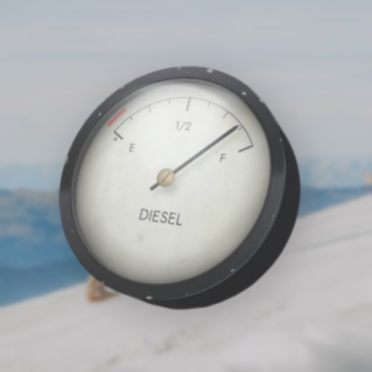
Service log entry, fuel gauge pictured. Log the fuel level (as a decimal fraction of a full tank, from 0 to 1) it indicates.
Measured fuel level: 0.875
